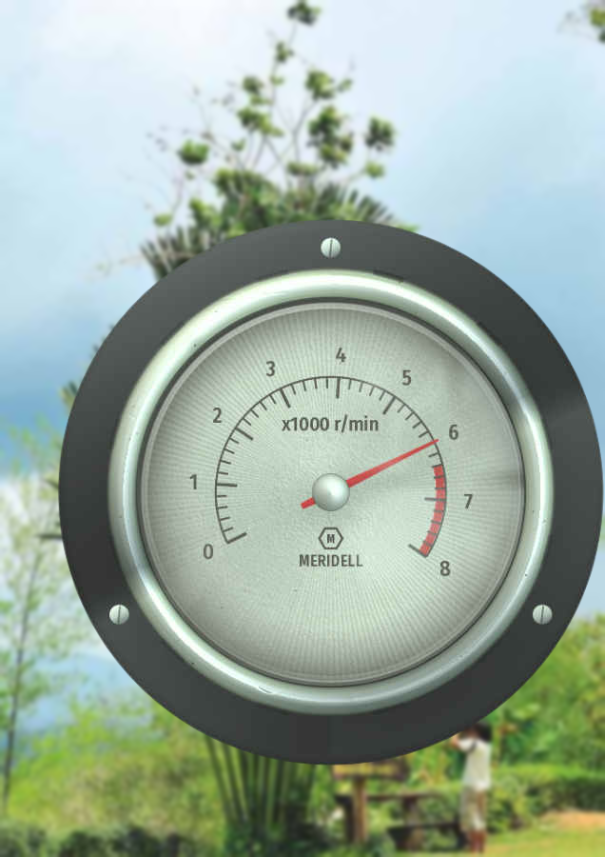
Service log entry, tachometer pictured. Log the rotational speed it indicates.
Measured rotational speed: 6000 rpm
